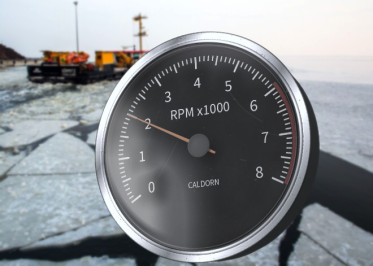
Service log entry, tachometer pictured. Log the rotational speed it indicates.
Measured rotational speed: 2000 rpm
